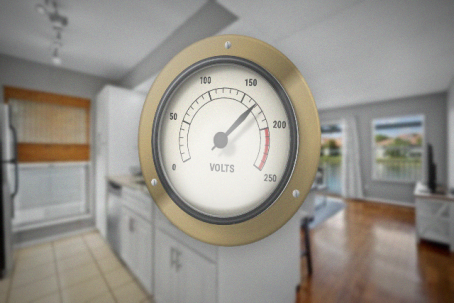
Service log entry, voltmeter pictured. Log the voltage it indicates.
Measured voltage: 170 V
